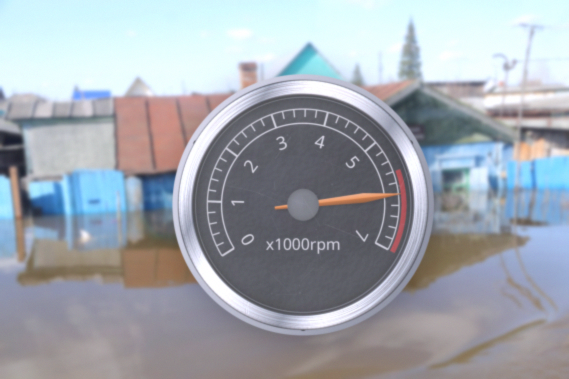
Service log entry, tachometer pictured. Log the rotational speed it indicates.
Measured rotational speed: 6000 rpm
